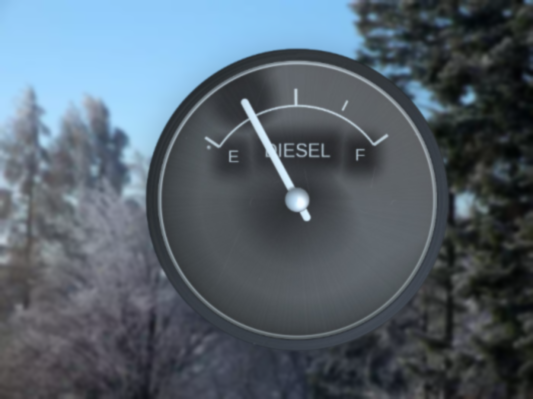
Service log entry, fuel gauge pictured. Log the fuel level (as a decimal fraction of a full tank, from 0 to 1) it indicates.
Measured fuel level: 0.25
